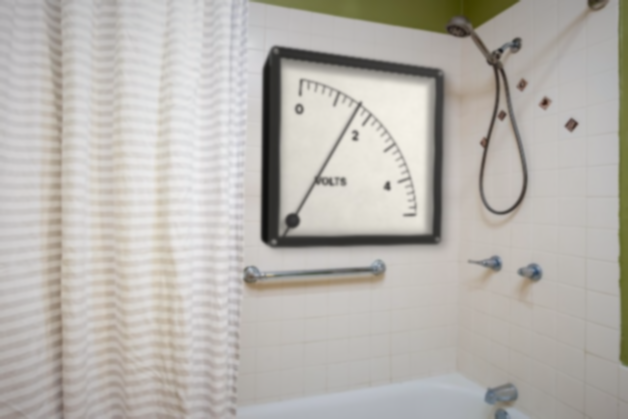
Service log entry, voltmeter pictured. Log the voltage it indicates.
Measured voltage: 1.6 V
